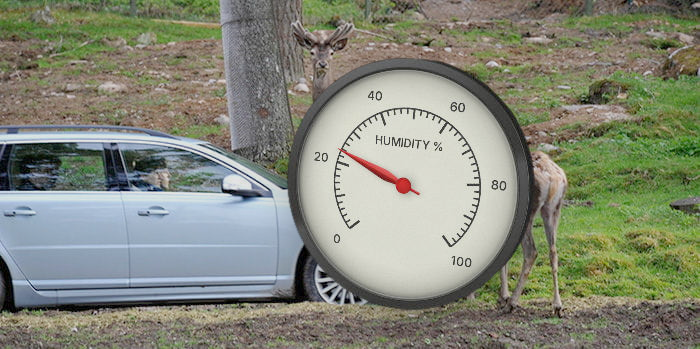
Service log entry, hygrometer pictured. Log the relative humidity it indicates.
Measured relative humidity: 24 %
